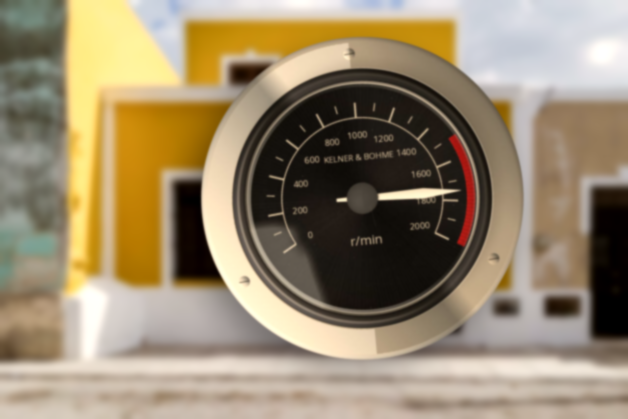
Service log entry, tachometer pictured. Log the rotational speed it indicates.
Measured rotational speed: 1750 rpm
